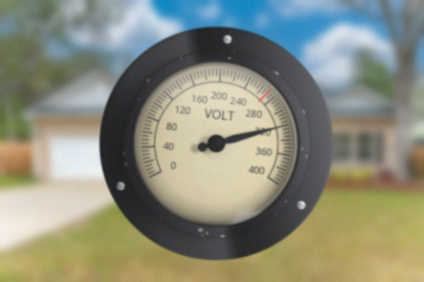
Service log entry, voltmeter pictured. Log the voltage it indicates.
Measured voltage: 320 V
